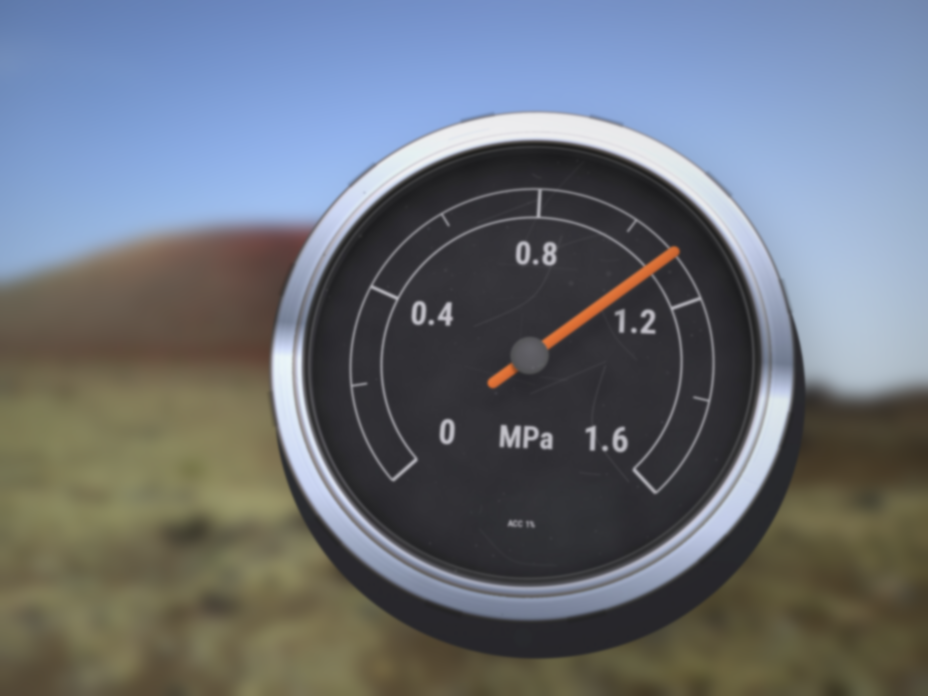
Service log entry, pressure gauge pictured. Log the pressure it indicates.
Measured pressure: 1.1 MPa
